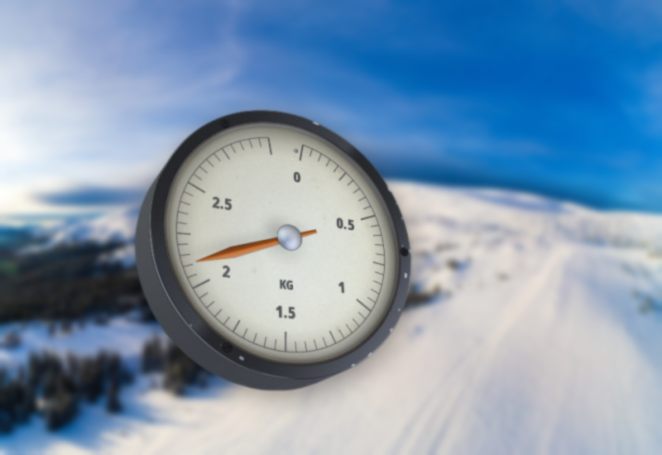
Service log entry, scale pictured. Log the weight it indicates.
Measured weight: 2.1 kg
